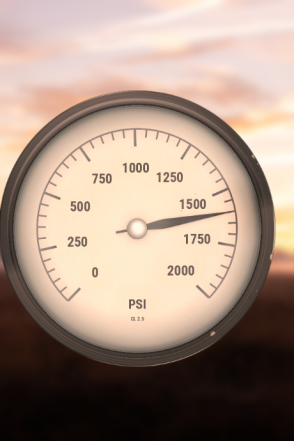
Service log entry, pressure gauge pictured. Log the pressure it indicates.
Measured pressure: 1600 psi
